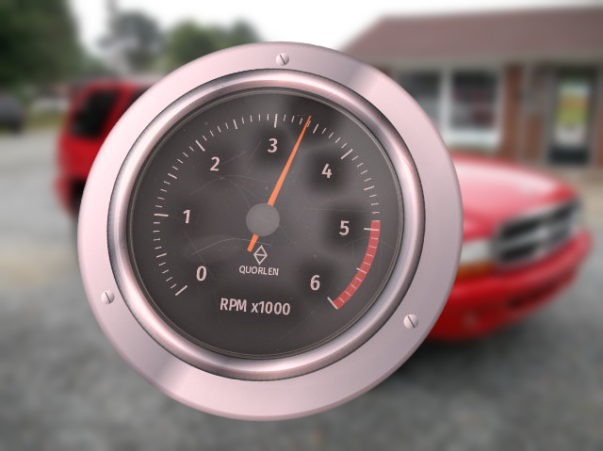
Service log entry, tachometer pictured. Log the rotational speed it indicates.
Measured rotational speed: 3400 rpm
